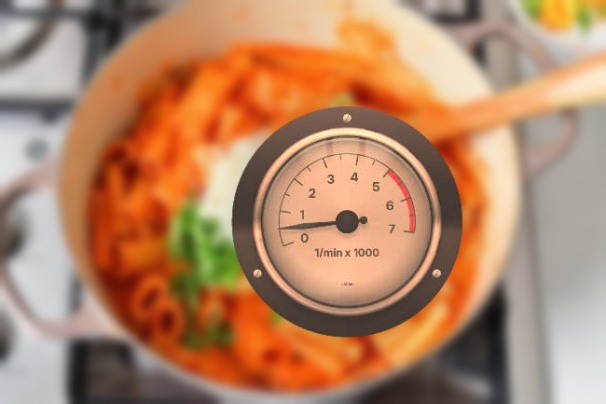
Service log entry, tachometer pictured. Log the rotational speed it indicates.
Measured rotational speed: 500 rpm
